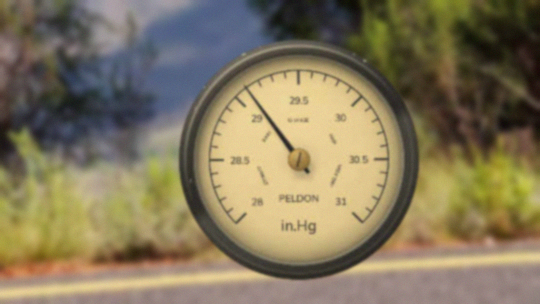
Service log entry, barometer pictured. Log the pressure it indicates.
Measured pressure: 29.1 inHg
